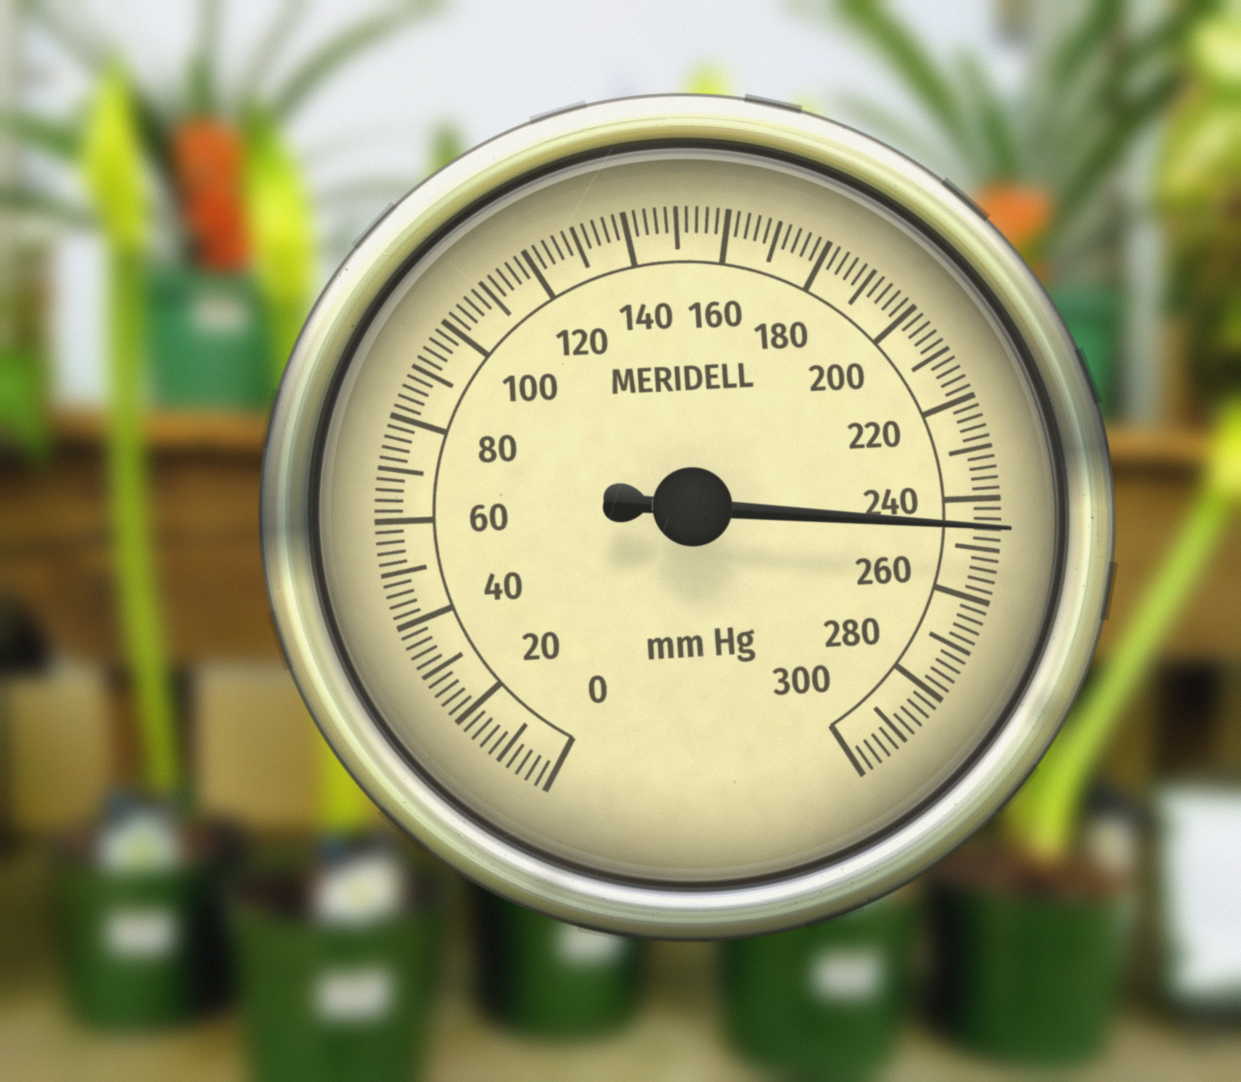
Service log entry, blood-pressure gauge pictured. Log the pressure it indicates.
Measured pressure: 246 mmHg
